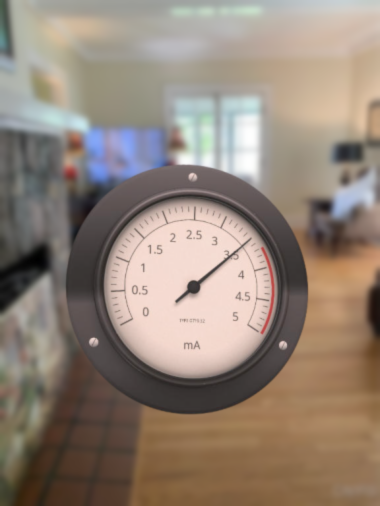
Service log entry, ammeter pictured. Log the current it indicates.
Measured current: 3.5 mA
